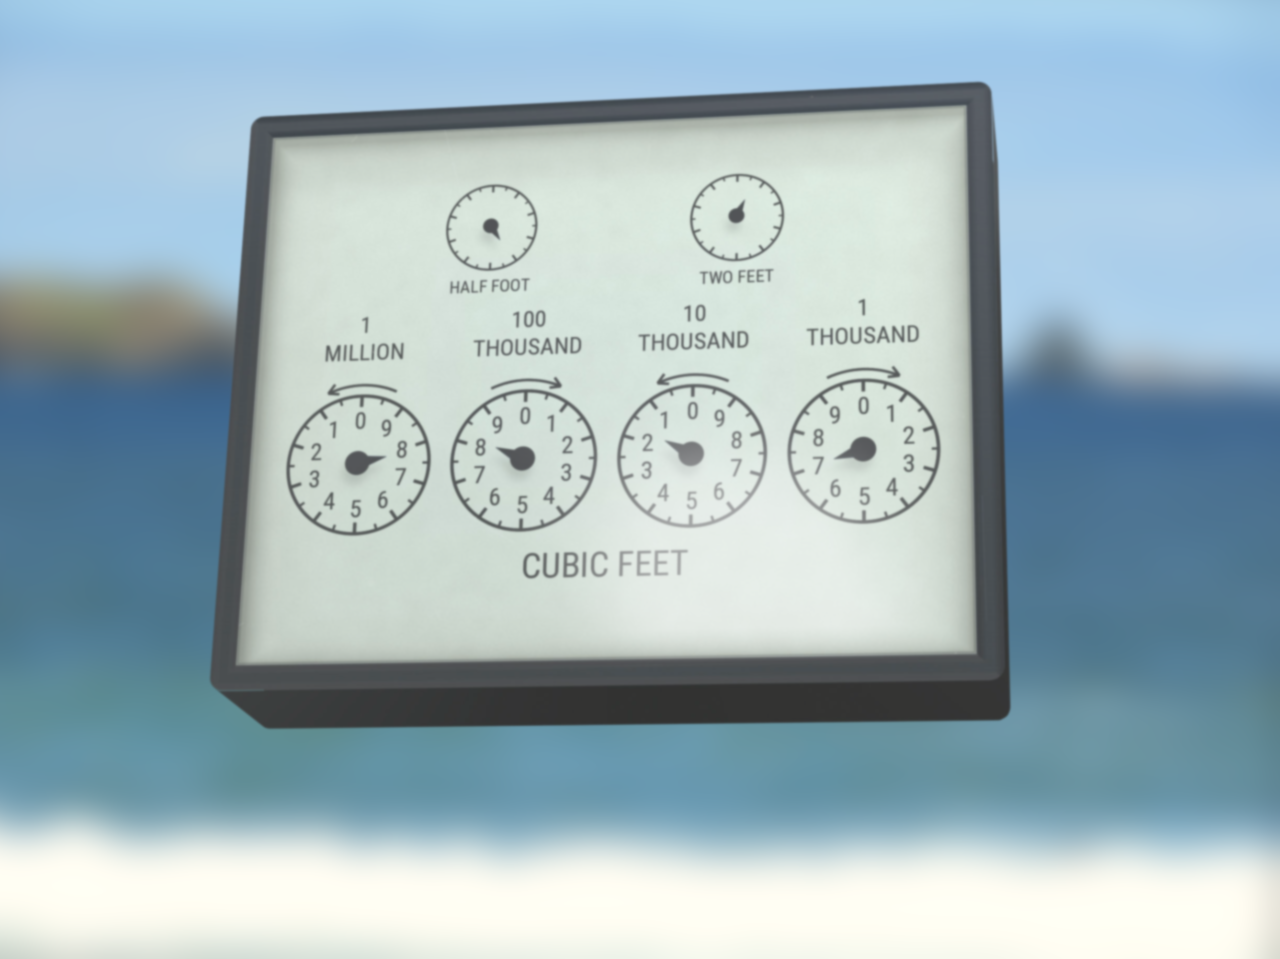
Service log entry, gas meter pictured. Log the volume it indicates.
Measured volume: 781700 ft³
